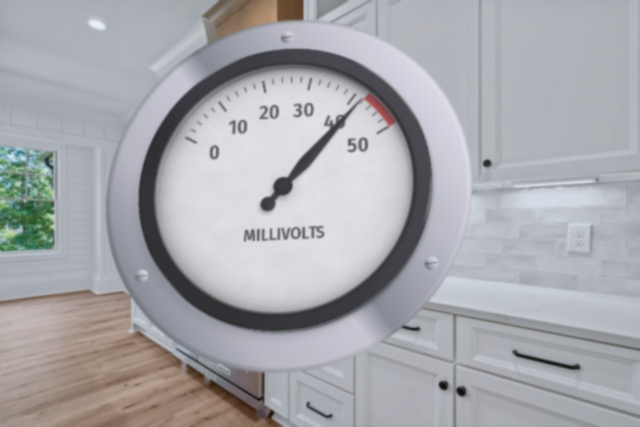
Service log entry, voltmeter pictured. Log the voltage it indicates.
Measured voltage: 42 mV
